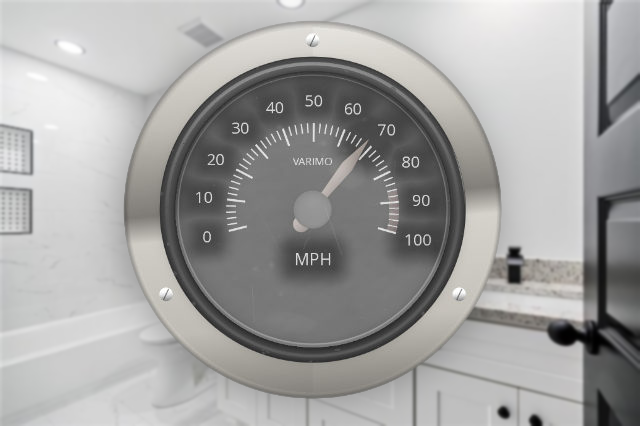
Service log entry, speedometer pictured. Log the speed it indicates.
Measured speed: 68 mph
